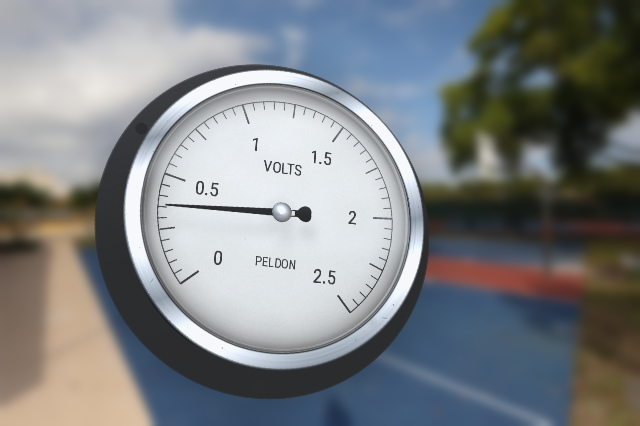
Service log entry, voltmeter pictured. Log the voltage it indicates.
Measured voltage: 0.35 V
